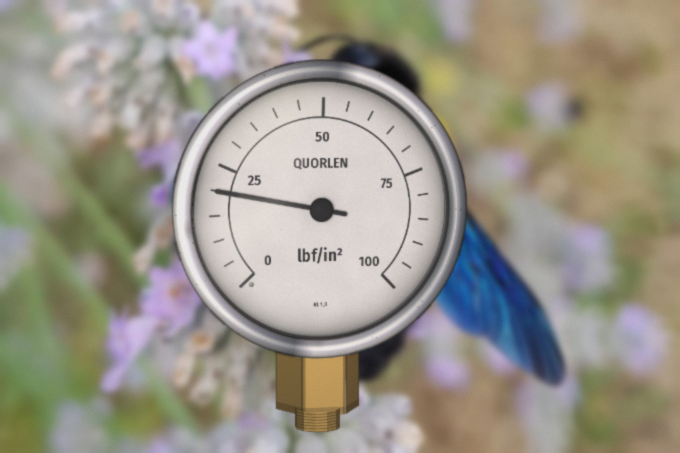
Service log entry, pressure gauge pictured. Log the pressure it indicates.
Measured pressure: 20 psi
